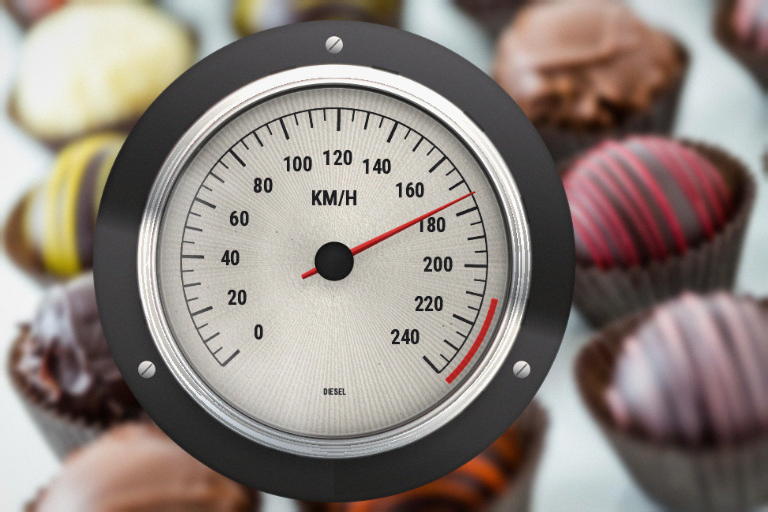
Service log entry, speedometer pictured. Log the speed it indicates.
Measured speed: 175 km/h
